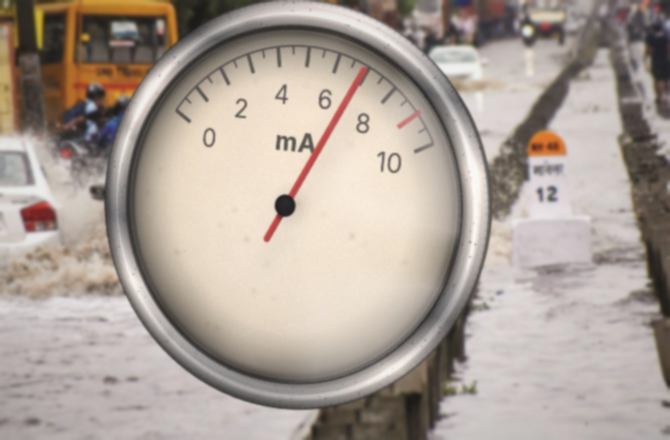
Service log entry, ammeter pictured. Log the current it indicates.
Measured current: 7 mA
